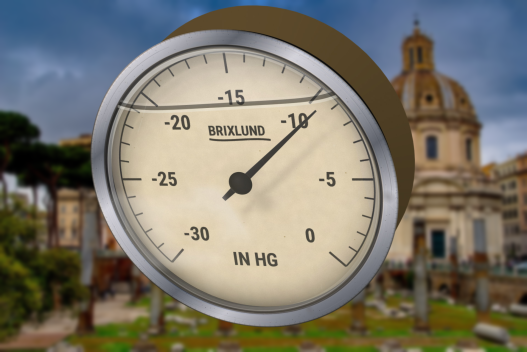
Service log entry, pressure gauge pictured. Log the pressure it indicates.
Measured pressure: -9.5 inHg
